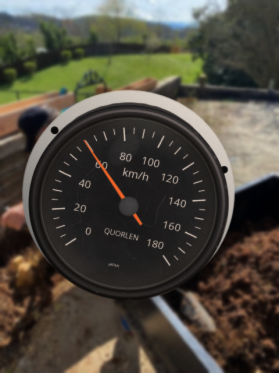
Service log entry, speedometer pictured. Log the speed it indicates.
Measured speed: 60 km/h
